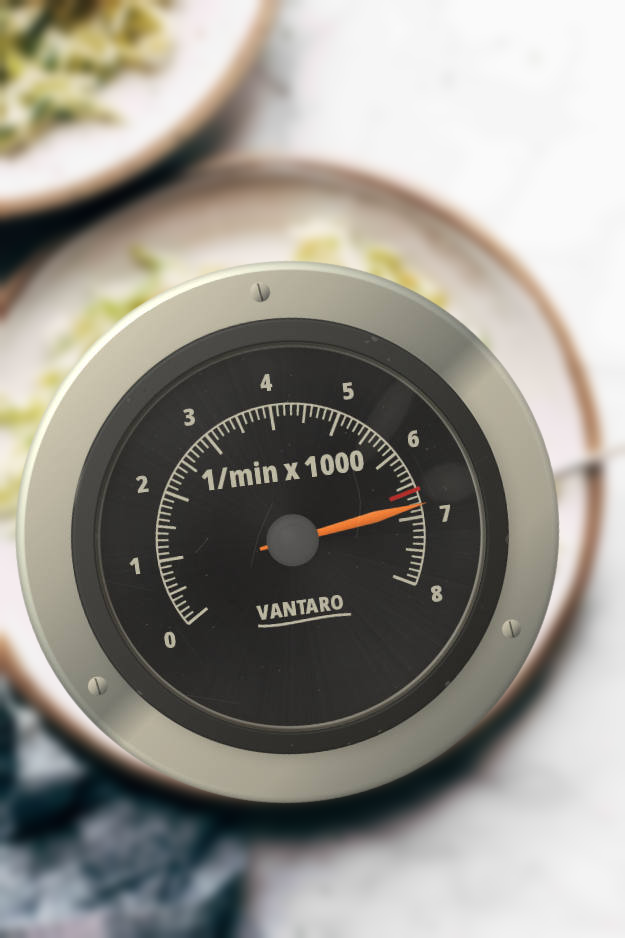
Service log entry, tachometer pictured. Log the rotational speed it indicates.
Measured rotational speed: 6800 rpm
